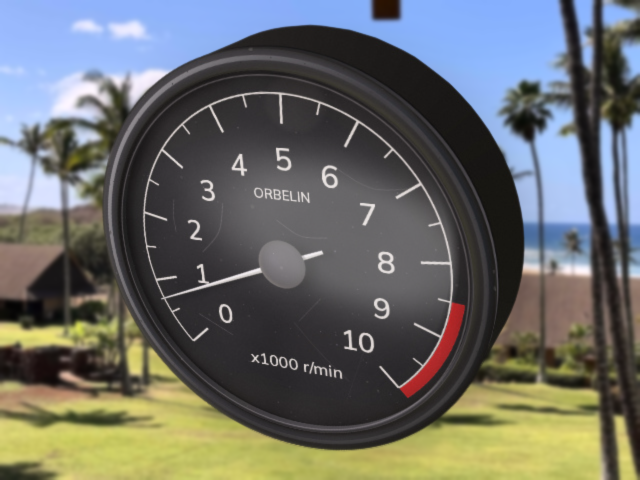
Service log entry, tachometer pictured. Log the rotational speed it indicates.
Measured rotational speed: 750 rpm
